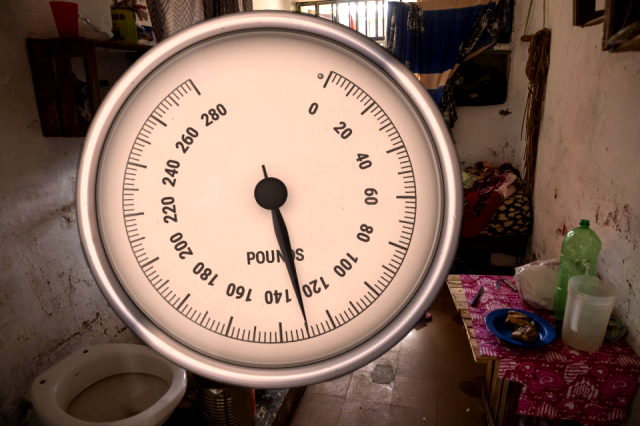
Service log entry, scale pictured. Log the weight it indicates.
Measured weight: 130 lb
